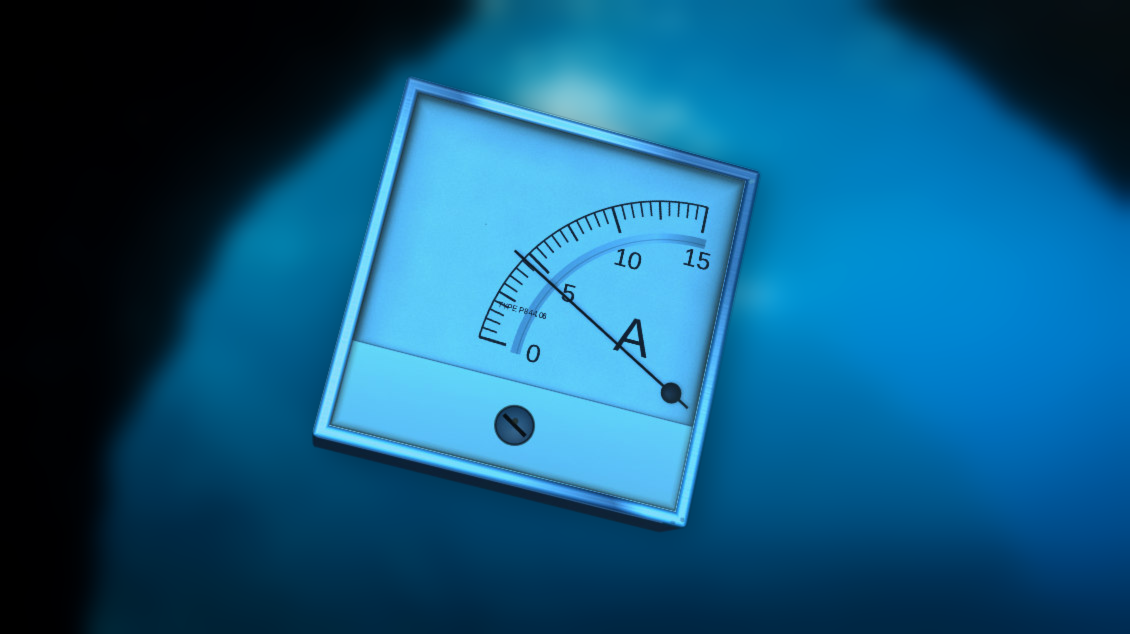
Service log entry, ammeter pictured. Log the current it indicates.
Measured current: 4.5 A
